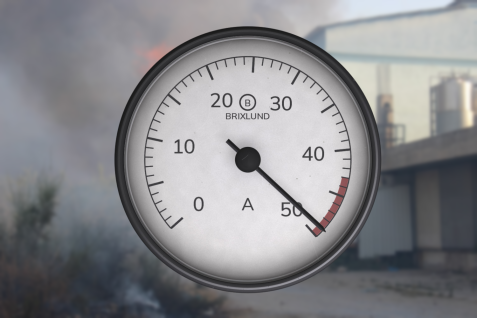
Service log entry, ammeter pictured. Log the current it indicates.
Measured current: 49 A
